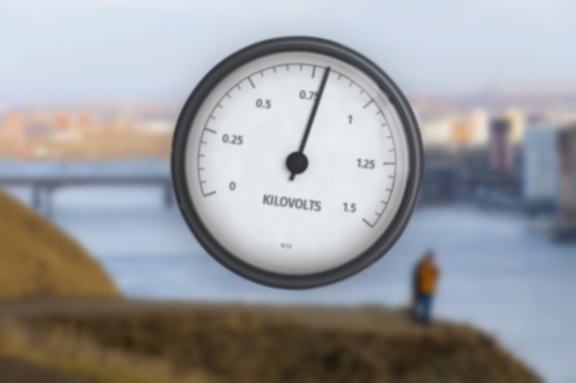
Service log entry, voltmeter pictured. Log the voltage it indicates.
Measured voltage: 0.8 kV
